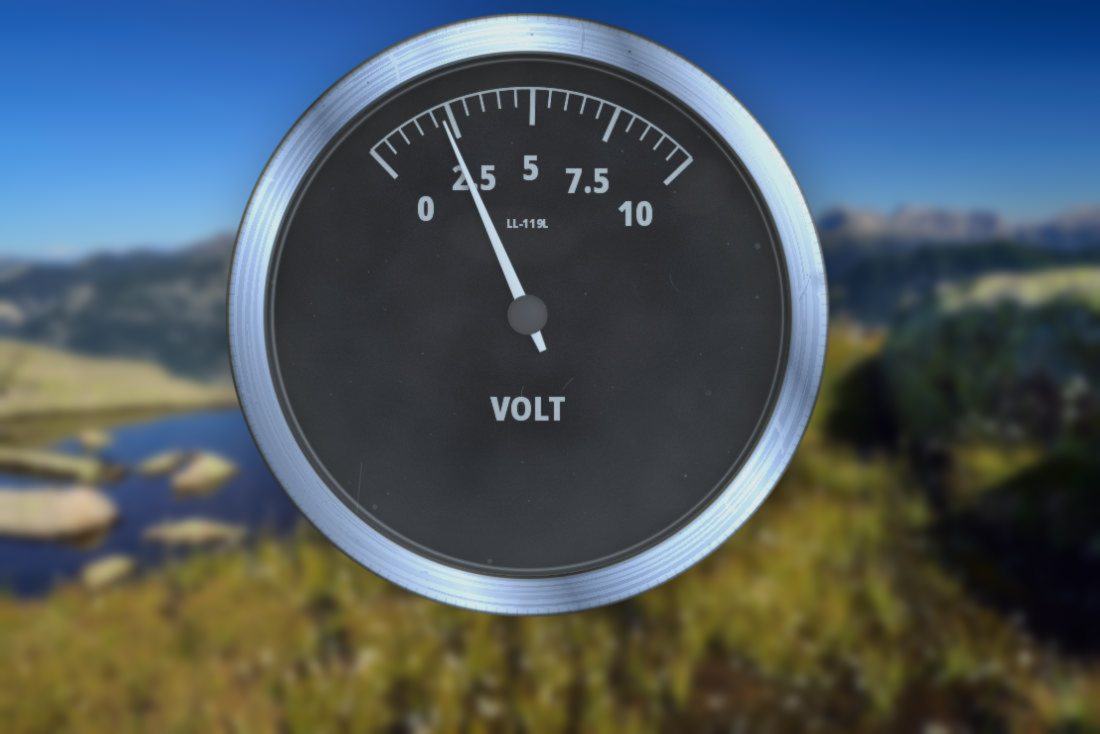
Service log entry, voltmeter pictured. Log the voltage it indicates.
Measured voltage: 2.25 V
